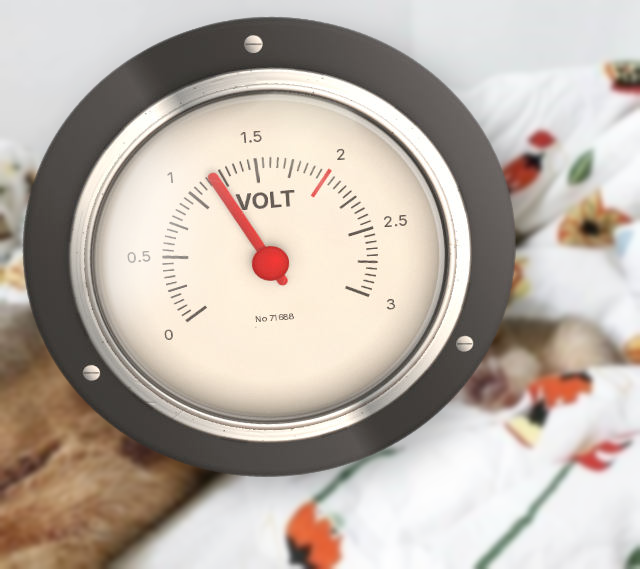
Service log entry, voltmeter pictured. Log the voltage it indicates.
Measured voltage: 1.2 V
